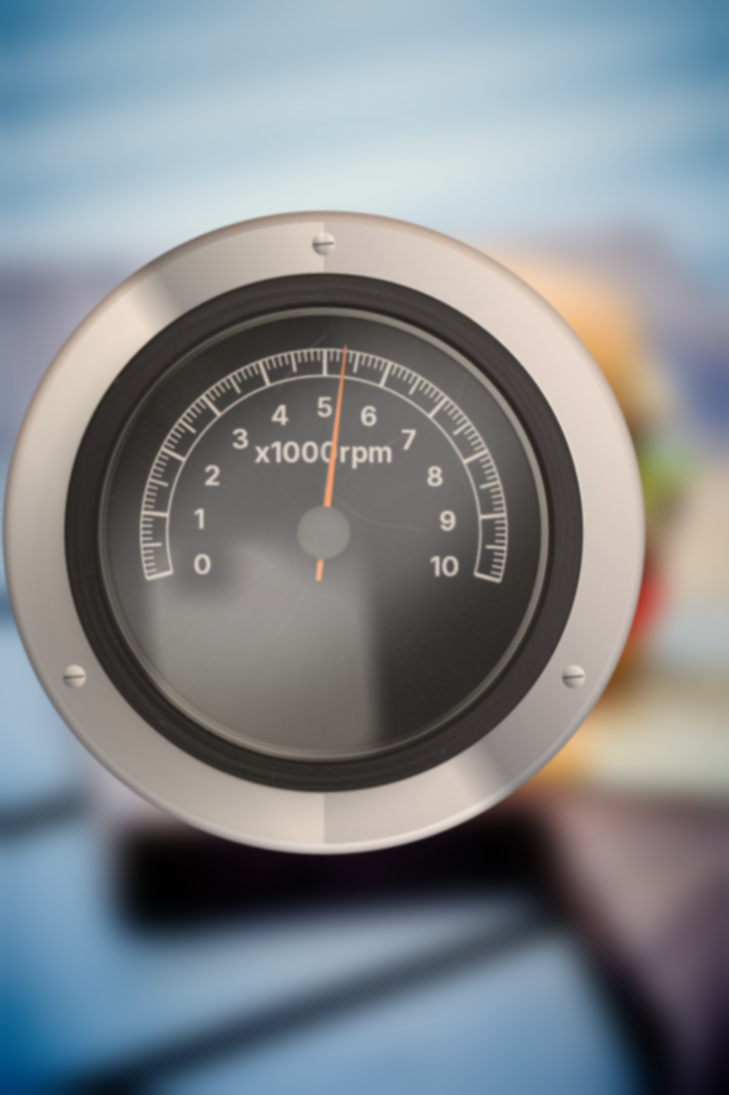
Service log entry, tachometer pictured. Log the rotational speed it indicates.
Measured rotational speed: 5300 rpm
